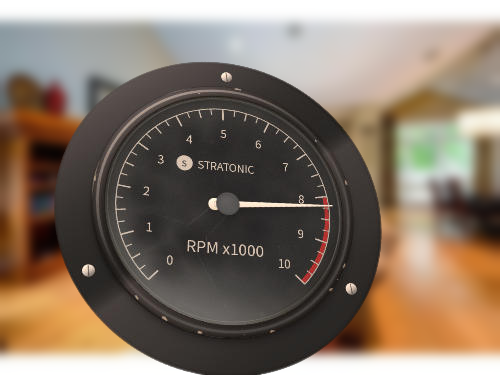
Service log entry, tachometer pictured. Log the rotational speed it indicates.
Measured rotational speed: 8250 rpm
